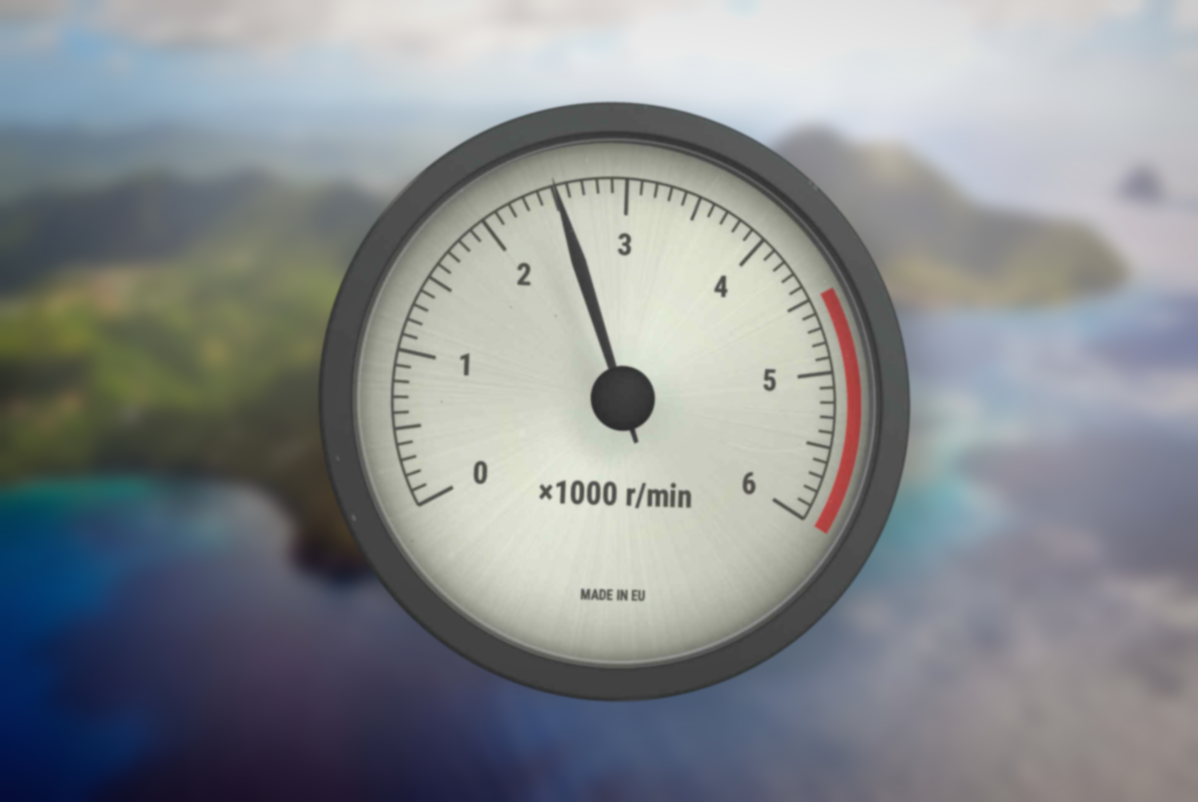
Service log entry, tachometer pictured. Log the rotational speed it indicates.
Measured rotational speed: 2500 rpm
